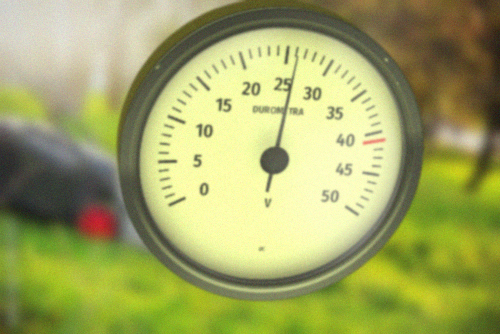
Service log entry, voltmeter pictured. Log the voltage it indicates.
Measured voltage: 26 V
